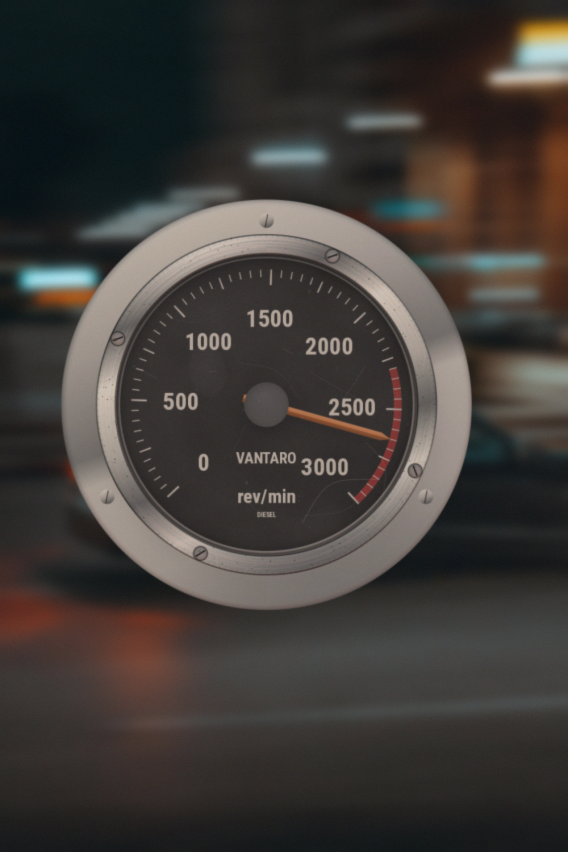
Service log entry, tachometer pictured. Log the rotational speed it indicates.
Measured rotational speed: 2650 rpm
